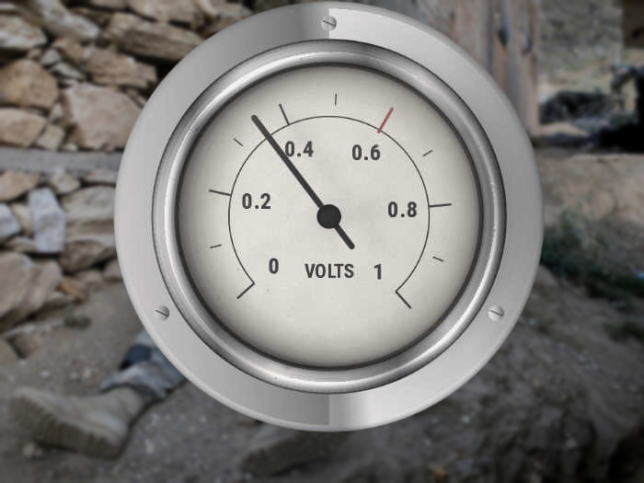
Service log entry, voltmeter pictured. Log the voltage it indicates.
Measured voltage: 0.35 V
